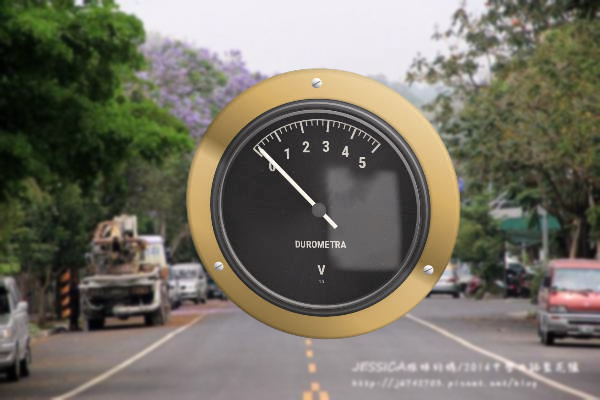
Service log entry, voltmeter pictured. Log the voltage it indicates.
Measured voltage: 0.2 V
